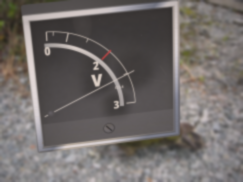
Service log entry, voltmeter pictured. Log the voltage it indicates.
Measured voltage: 2.5 V
